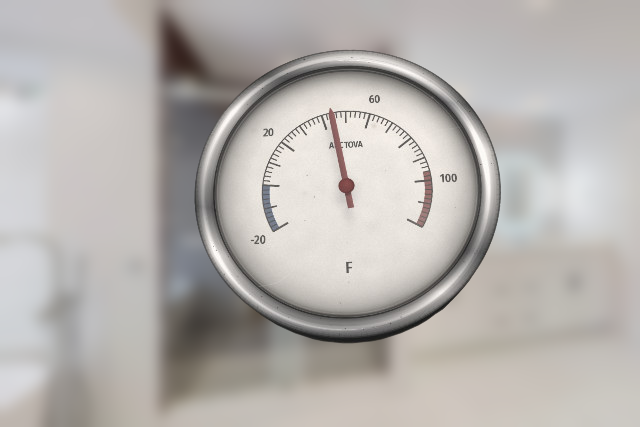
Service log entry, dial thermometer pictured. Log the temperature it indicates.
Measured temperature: 44 °F
